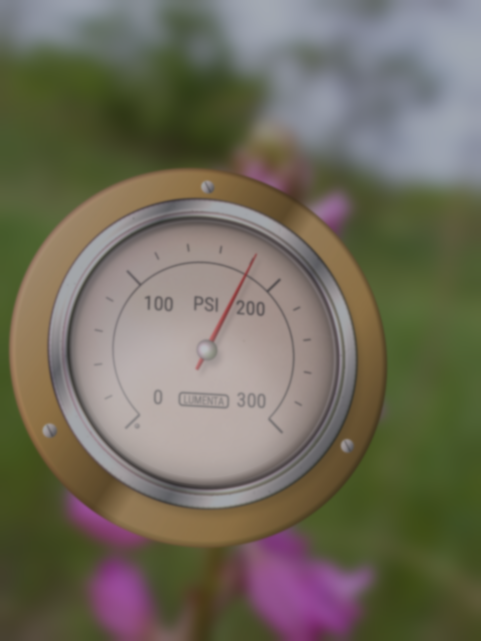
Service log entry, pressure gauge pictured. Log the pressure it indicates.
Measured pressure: 180 psi
